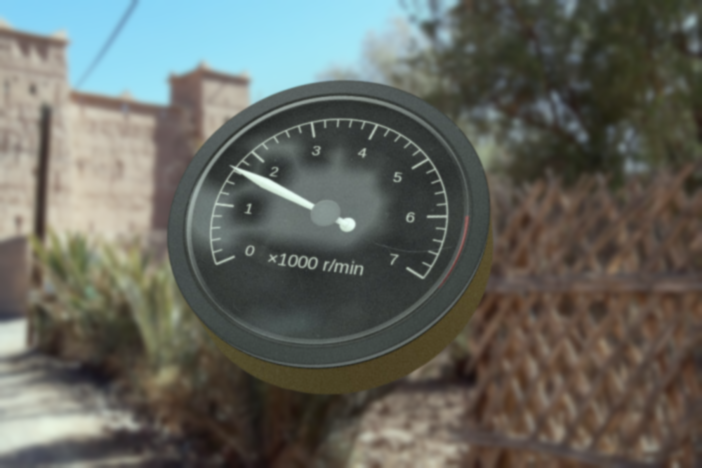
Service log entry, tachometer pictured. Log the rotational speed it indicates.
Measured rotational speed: 1600 rpm
